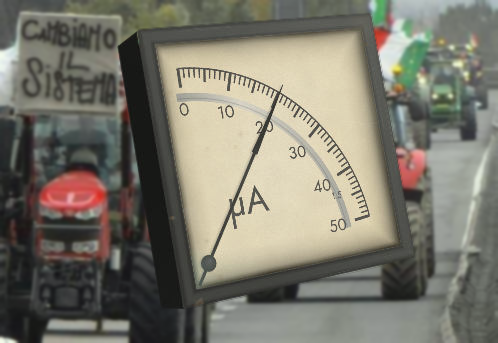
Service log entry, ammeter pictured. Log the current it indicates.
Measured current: 20 µA
